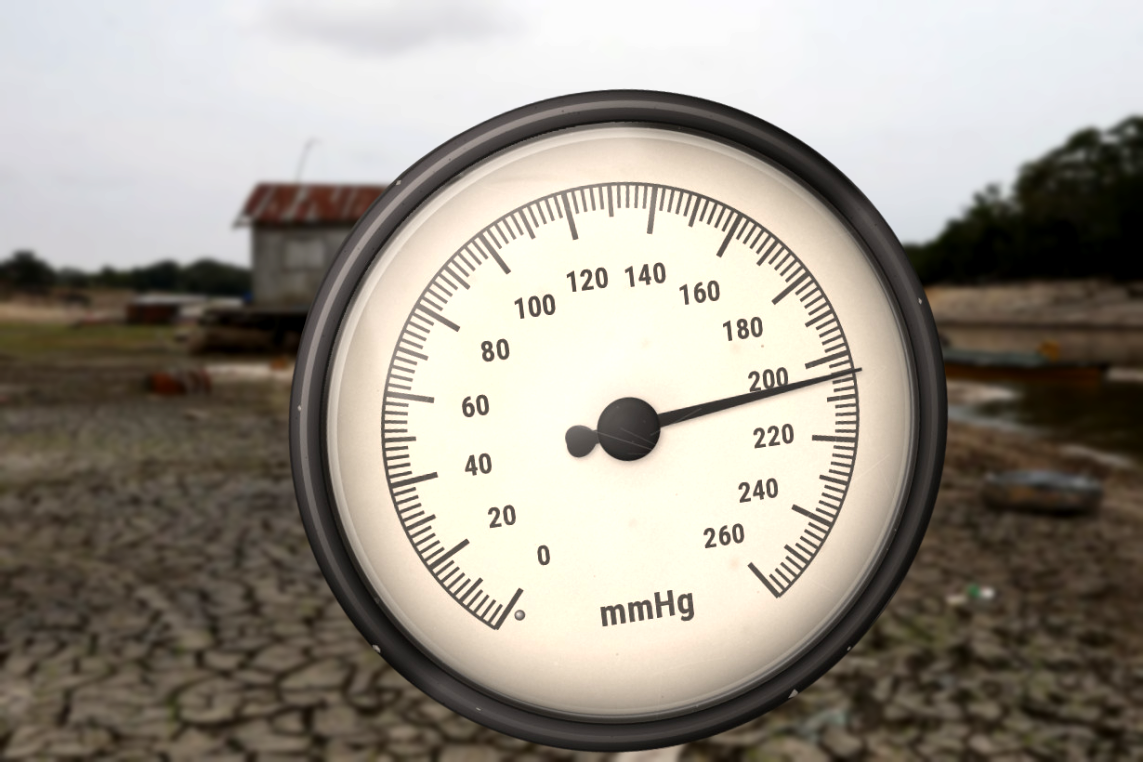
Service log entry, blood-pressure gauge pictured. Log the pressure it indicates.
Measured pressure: 204 mmHg
